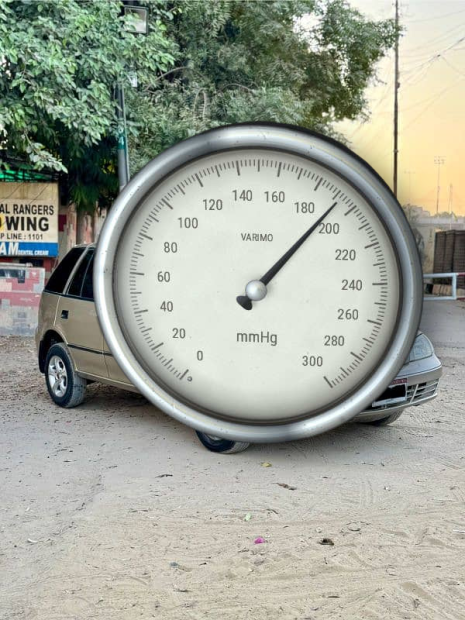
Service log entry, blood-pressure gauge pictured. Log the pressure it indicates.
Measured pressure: 192 mmHg
